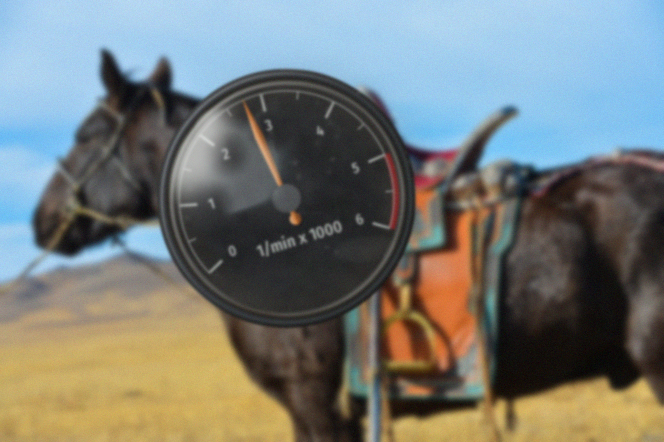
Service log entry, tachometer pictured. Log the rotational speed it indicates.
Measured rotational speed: 2750 rpm
